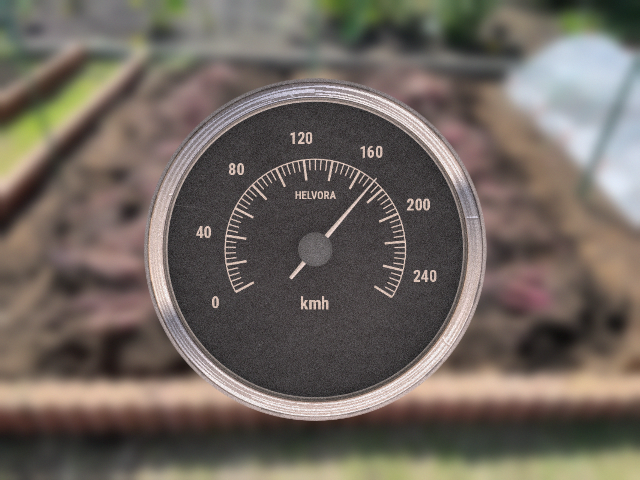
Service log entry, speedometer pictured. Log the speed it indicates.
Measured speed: 172 km/h
